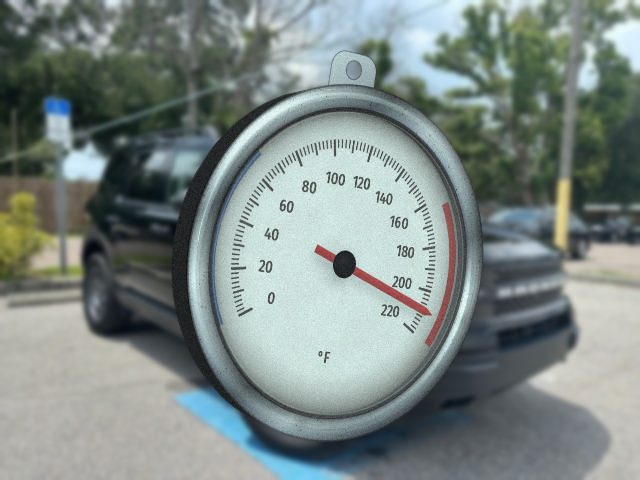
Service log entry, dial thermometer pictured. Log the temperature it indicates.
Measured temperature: 210 °F
